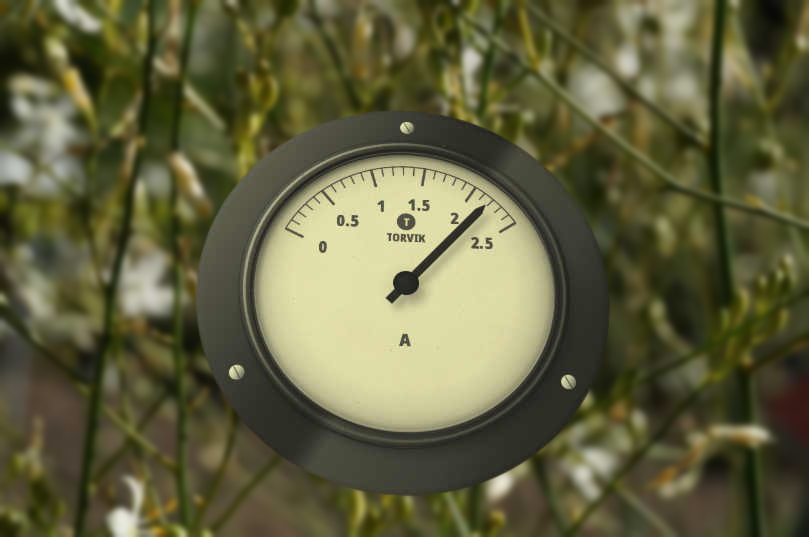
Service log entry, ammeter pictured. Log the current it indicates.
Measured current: 2.2 A
